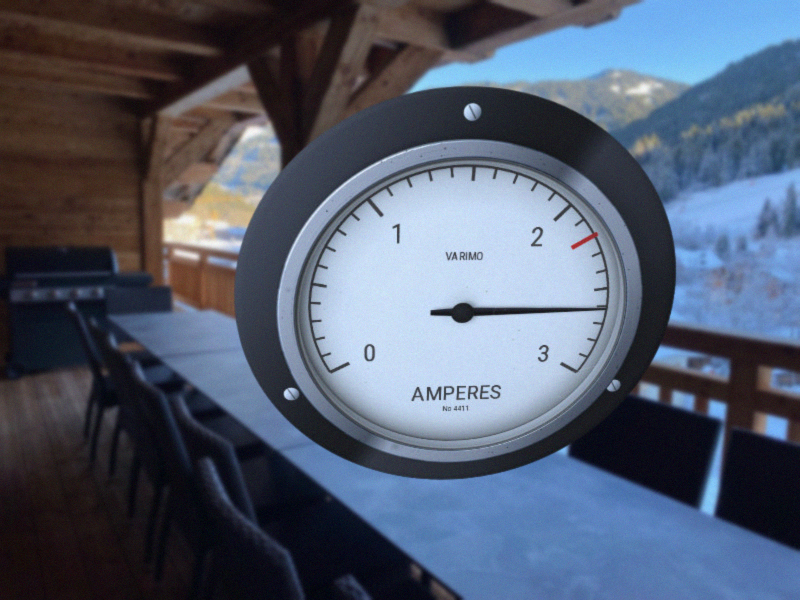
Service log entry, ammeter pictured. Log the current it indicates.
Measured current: 2.6 A
